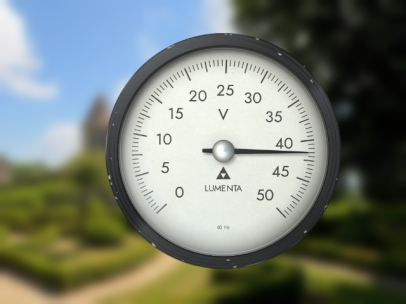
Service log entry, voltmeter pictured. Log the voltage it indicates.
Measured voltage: 41.5 V
